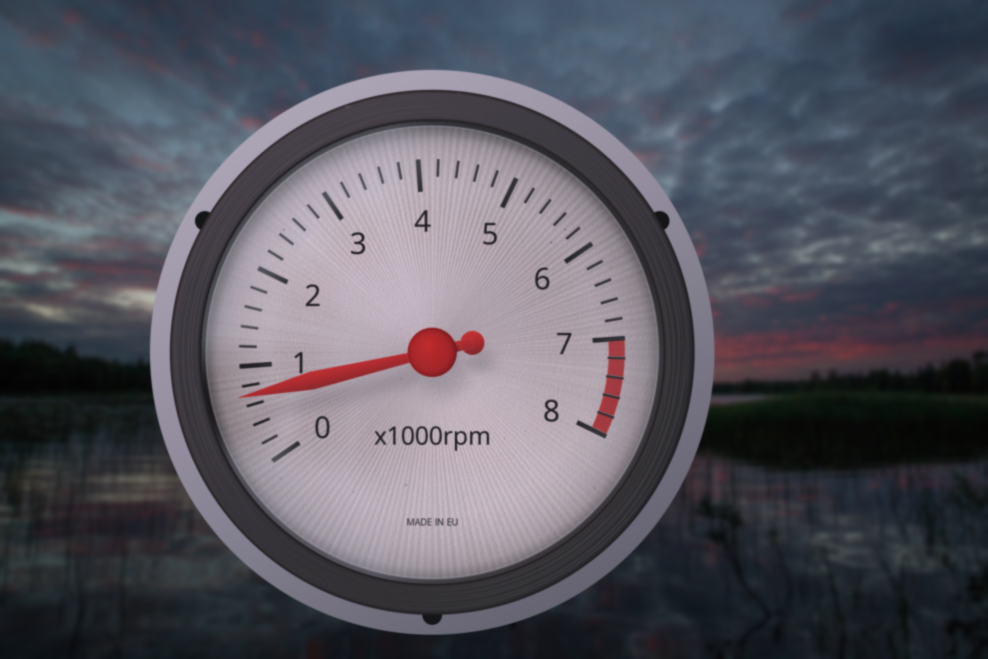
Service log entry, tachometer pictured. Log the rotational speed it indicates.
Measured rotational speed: 700 rpm
